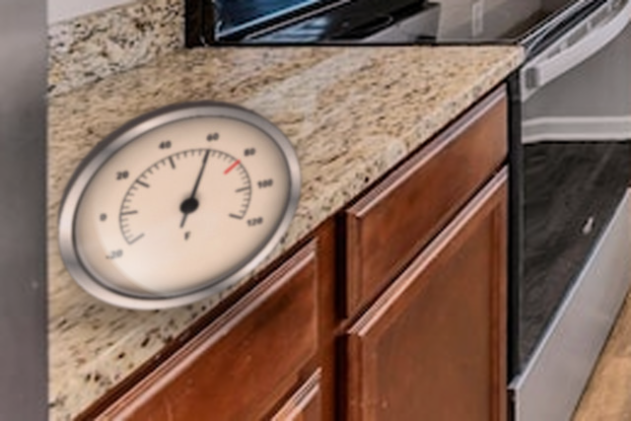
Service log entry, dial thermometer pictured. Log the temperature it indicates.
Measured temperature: 60 °F
